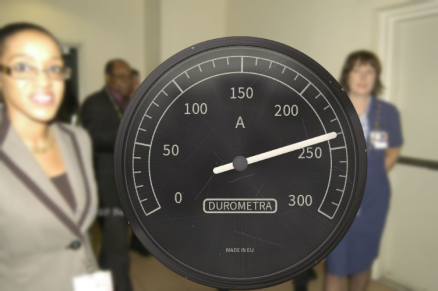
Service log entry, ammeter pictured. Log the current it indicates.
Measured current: 240 A
